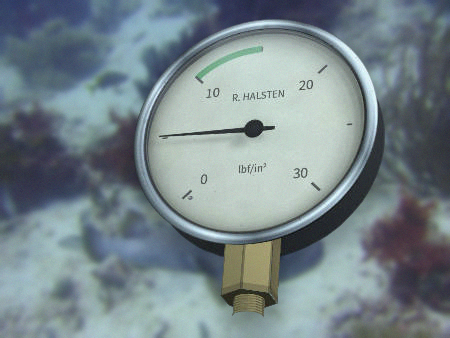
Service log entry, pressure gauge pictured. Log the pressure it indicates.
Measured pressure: 5 psi
